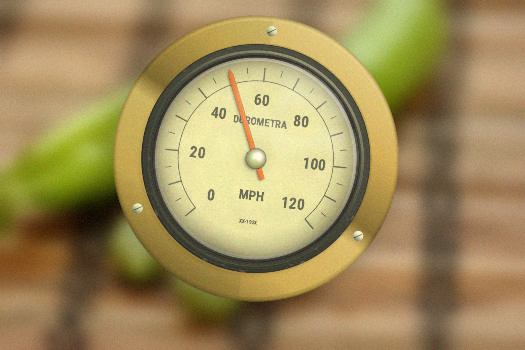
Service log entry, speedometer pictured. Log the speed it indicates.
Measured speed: 50 mph
